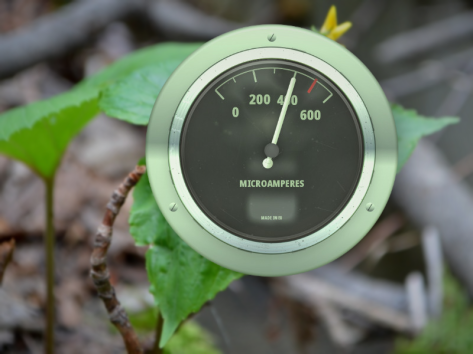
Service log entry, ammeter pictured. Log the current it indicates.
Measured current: 400 µA
